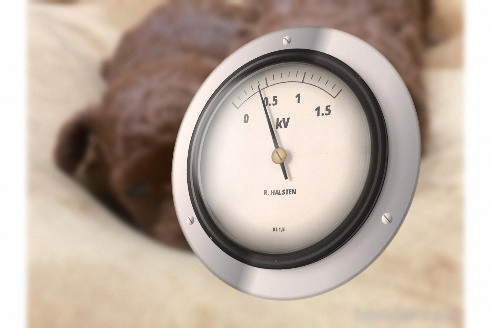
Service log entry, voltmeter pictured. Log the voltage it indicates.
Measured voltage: 0.4 kV
